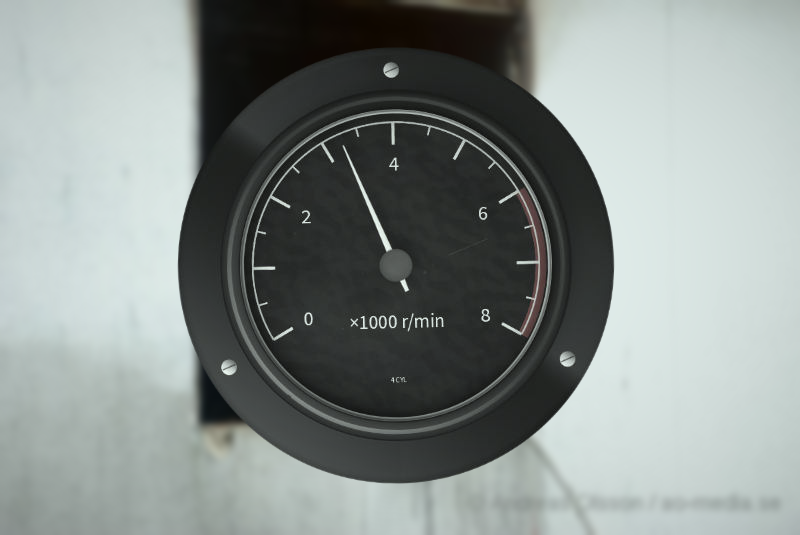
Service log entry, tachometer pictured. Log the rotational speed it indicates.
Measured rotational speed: 3250 rpm
